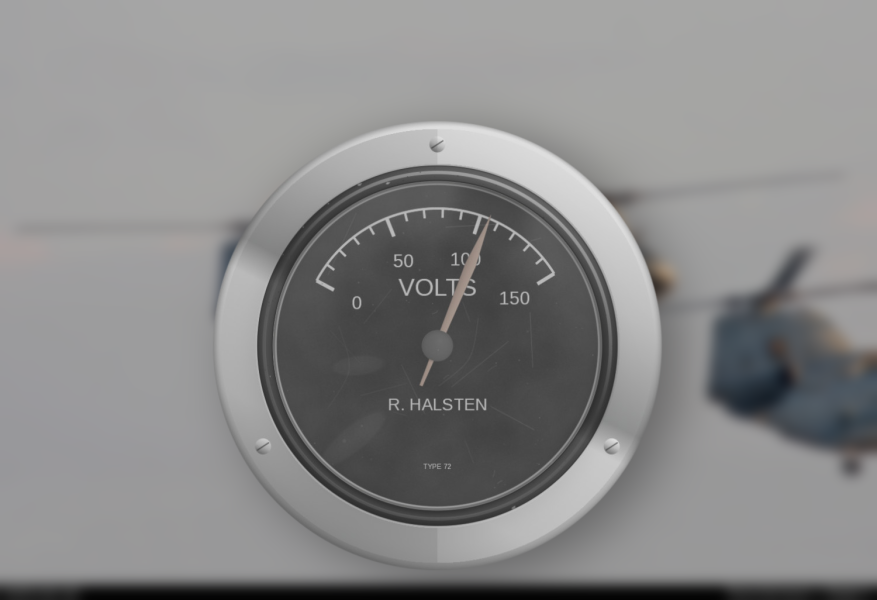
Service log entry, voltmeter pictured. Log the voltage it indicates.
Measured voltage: 105 V
